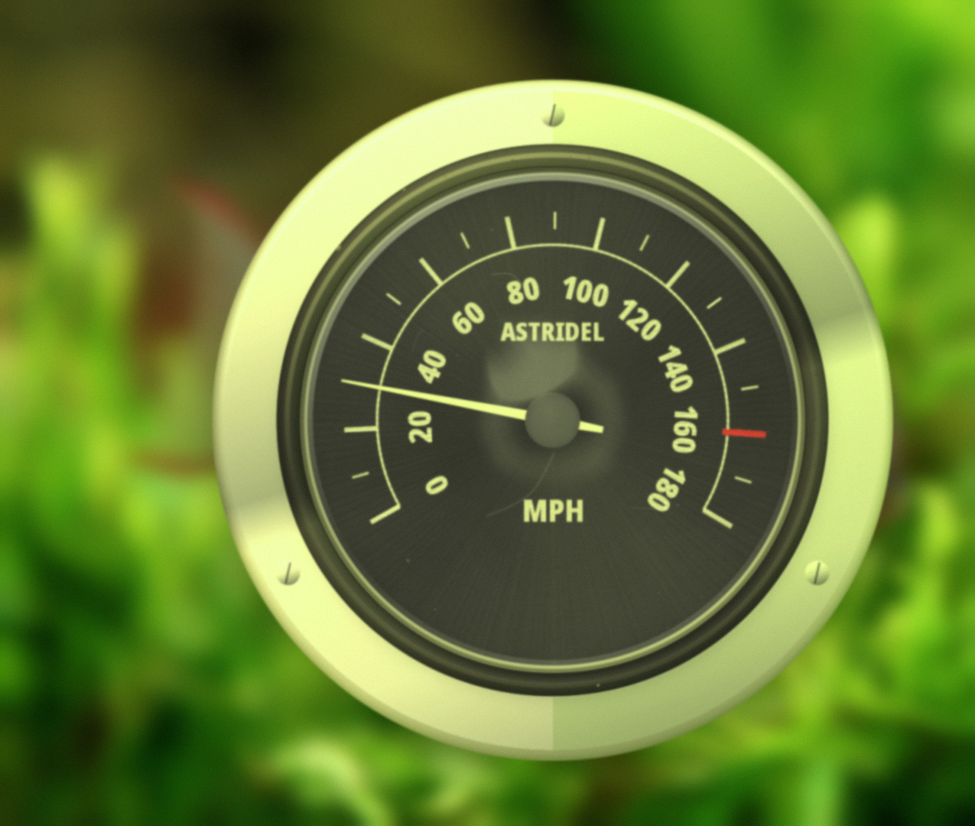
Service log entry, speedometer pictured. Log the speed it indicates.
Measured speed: 30 mph
